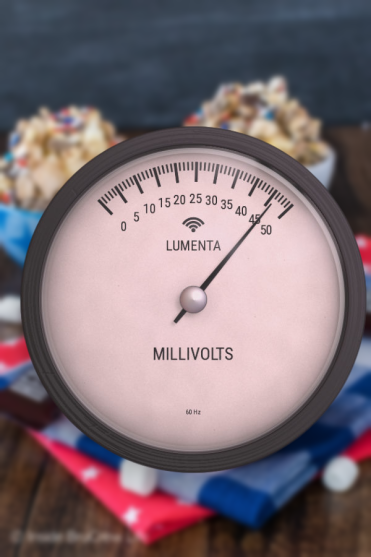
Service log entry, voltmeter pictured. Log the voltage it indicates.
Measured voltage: 46 mV
